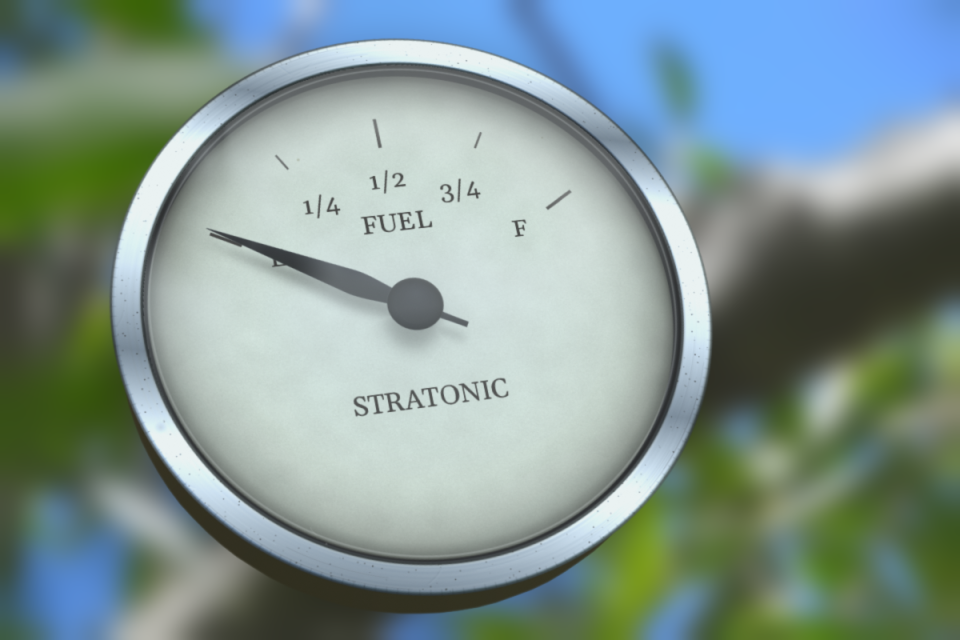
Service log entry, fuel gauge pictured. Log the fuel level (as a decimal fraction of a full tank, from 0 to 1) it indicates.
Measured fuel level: 0
